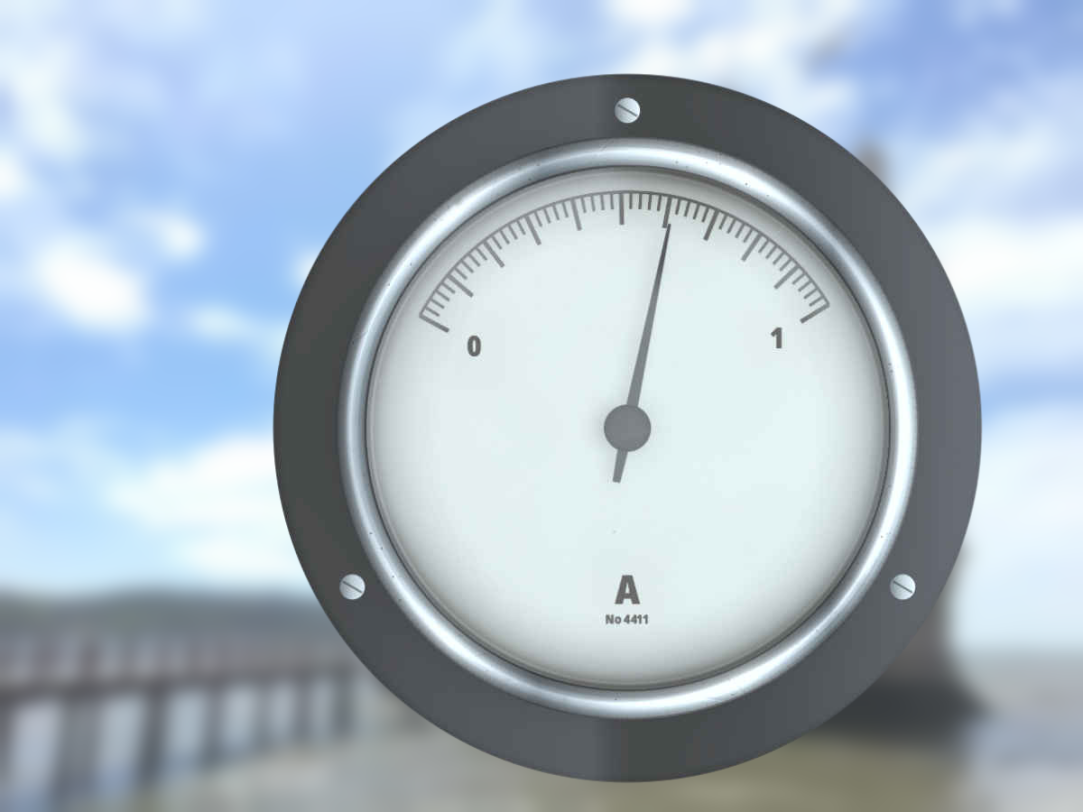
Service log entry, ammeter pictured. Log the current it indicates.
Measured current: 0.61 A
